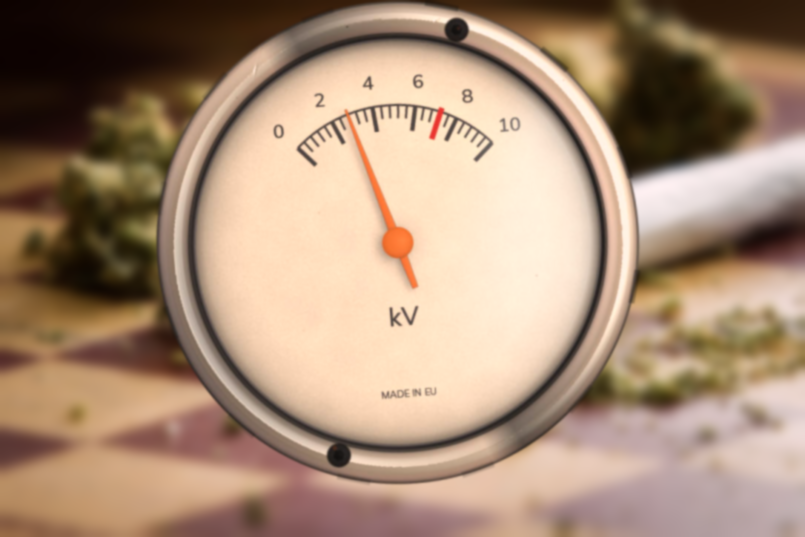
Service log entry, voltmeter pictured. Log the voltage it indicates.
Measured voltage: 2.8 kV
